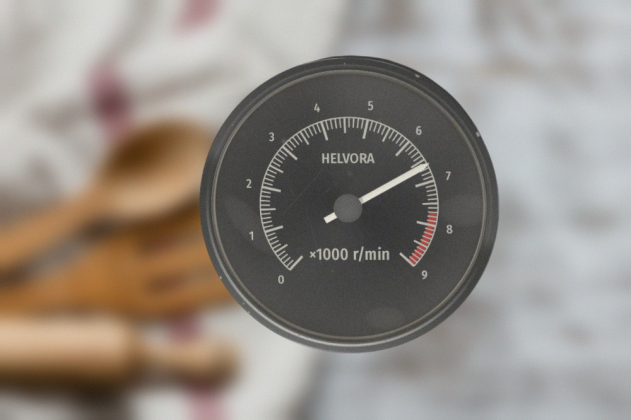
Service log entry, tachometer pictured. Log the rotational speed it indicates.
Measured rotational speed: 6600 rpm
